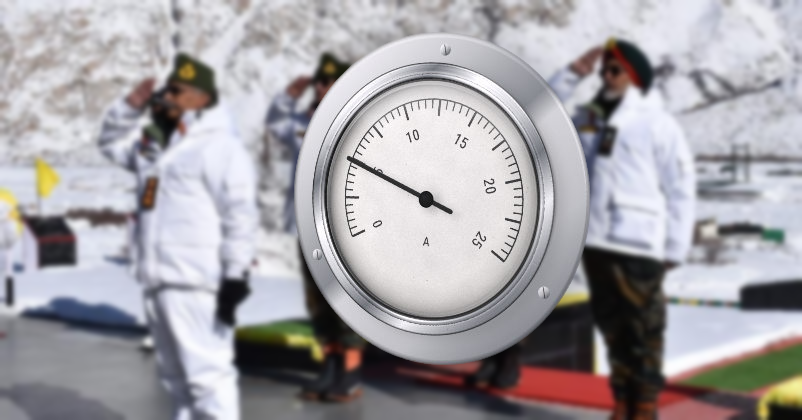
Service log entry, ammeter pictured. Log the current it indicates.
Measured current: 5 A
